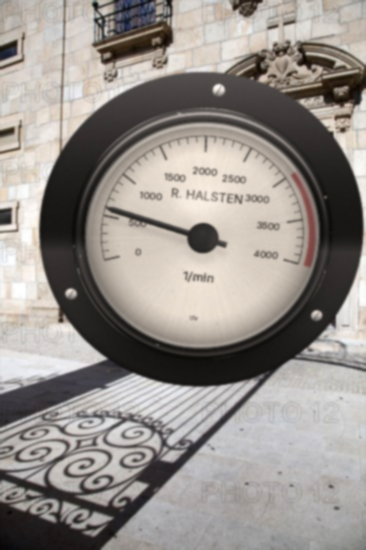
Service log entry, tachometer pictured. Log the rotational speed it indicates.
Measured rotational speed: 600 rpm
